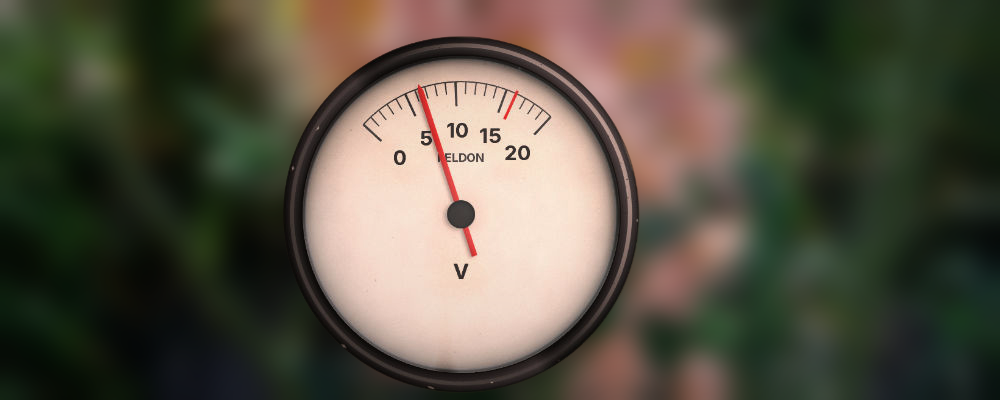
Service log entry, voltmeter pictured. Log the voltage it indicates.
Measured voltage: 6.5 V
